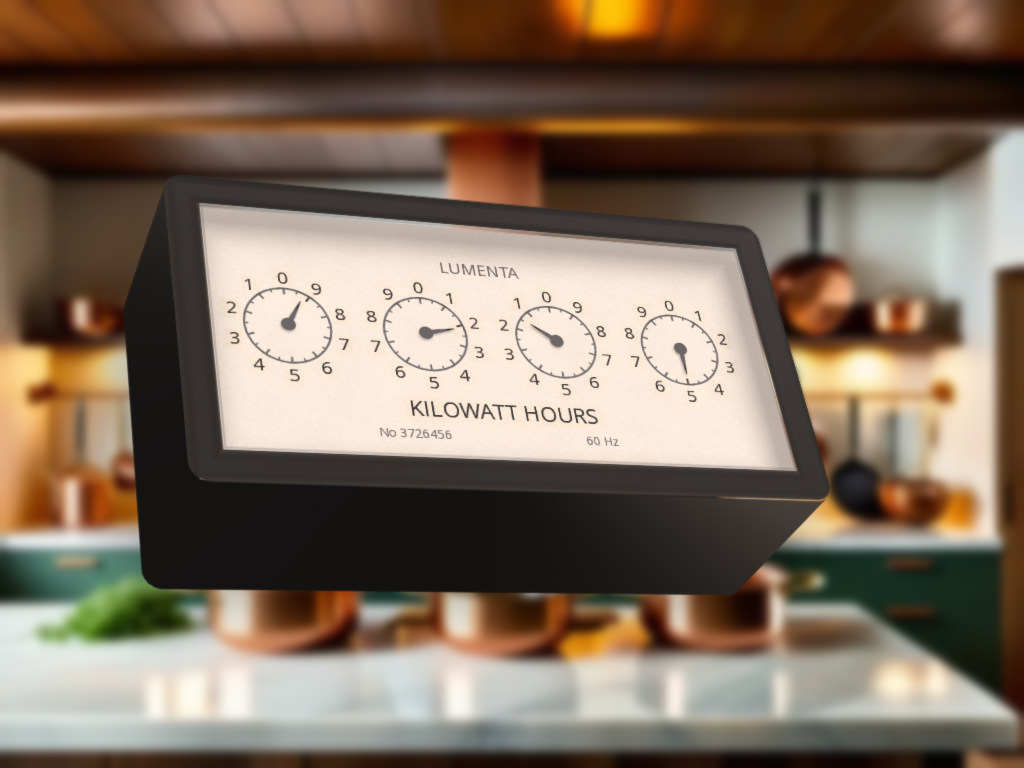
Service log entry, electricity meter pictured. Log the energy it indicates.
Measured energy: 9215 kWh
